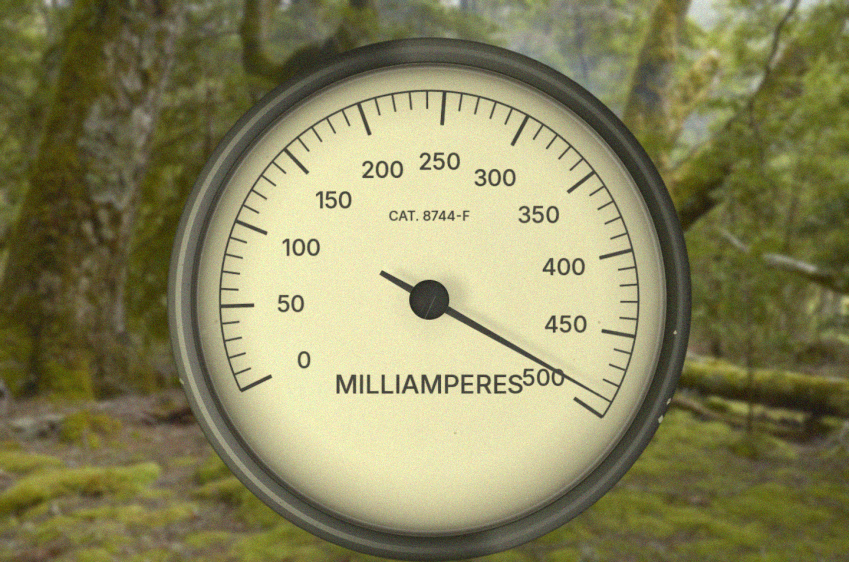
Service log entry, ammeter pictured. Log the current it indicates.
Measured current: 490 mA
